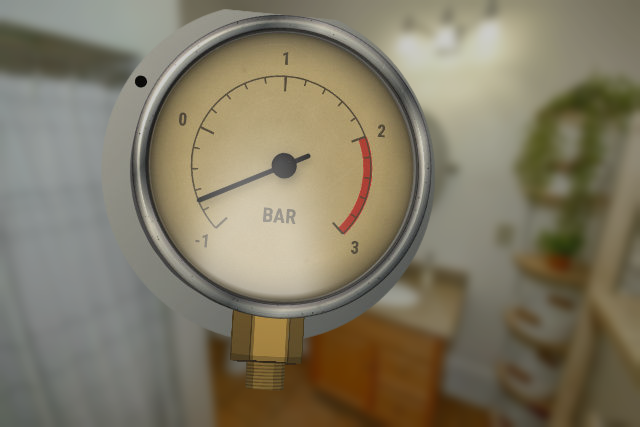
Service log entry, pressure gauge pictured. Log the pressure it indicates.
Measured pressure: -0.7 bar
